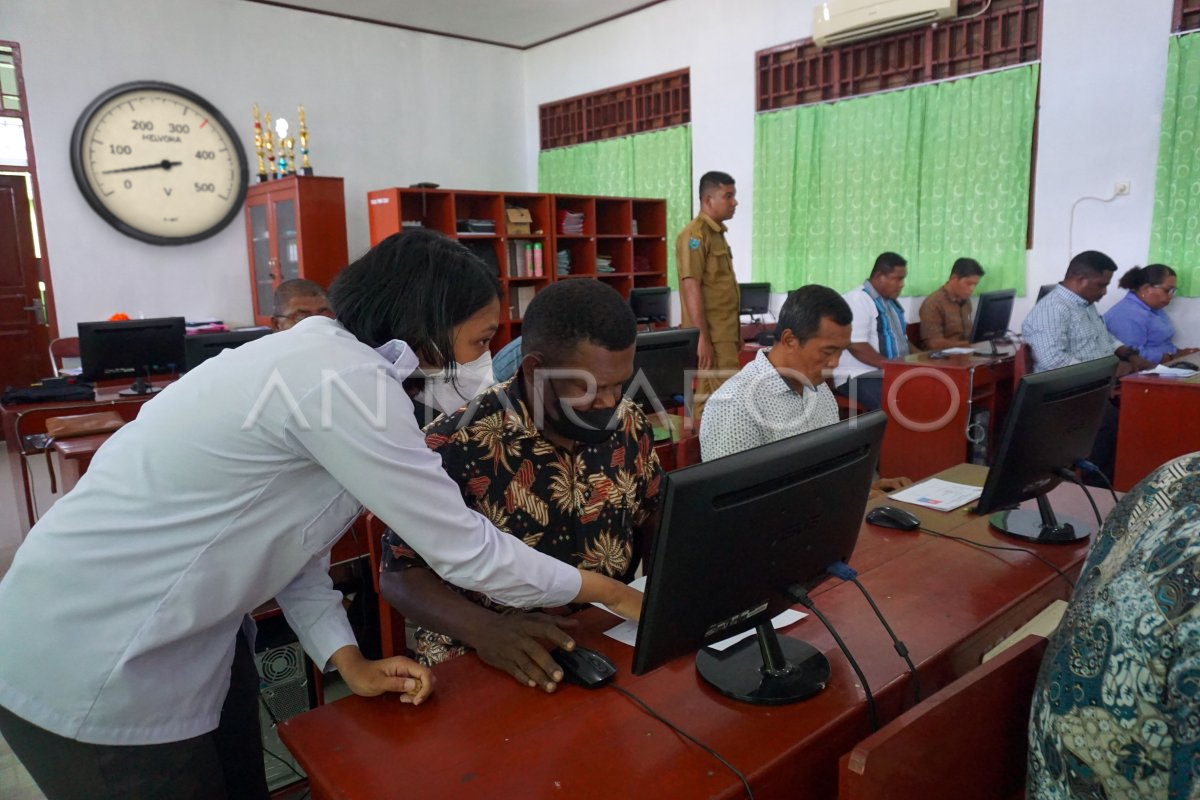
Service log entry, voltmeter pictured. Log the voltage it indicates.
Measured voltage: 40 V
